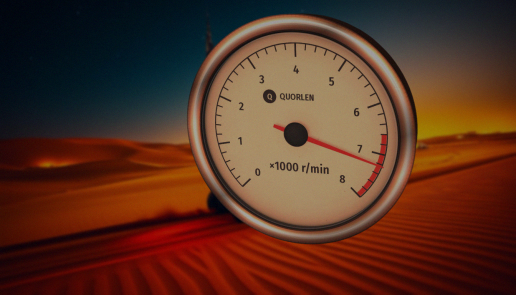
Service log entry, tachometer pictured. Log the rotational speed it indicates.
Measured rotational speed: 7200 rpm
